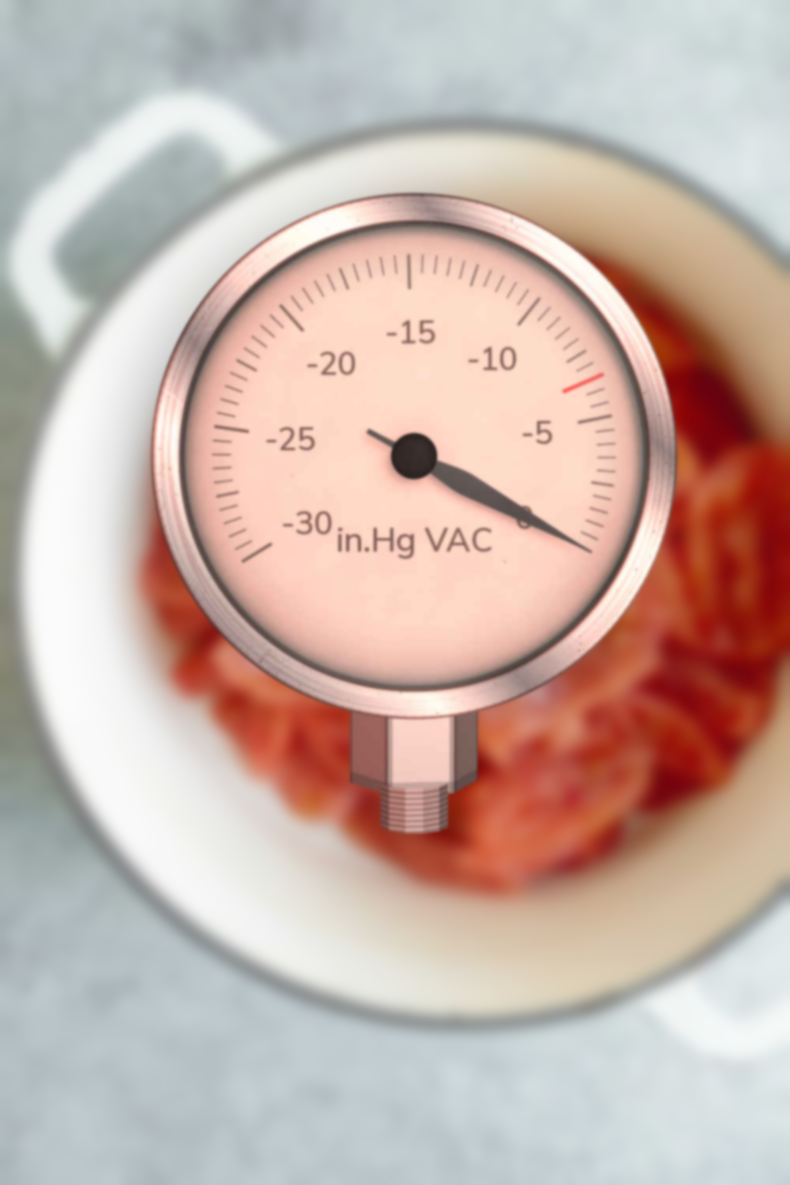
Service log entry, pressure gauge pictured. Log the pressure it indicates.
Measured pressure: 0 inHg
